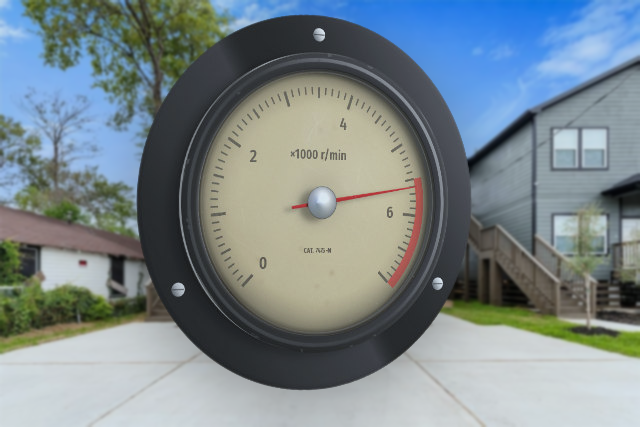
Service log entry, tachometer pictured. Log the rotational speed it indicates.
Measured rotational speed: 5600 rpm
